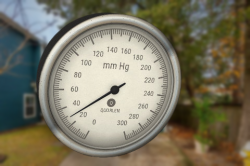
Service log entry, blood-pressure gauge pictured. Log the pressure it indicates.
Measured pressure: 30 mmHg
